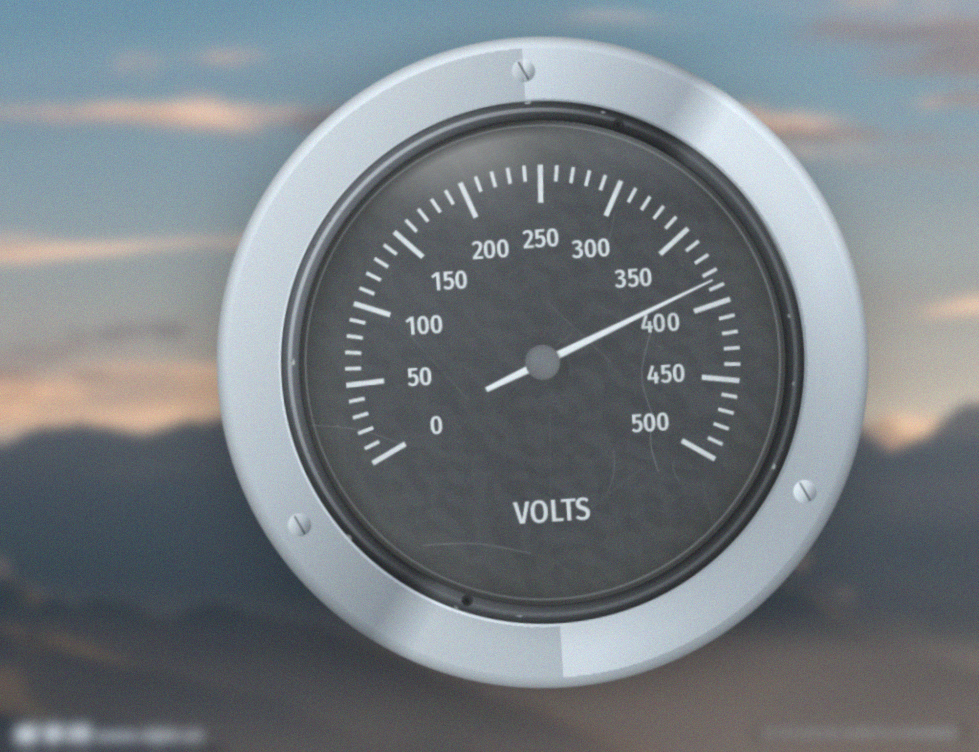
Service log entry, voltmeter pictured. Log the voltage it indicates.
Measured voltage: 385 V
